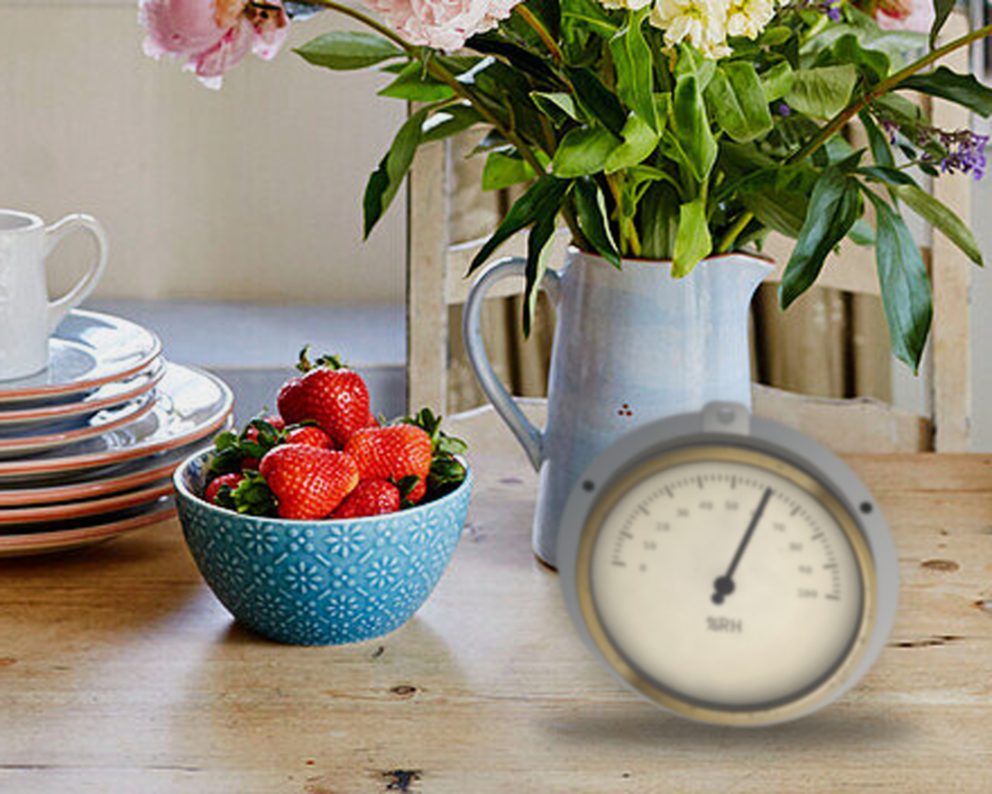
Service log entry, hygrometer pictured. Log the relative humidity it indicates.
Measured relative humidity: 60 %
